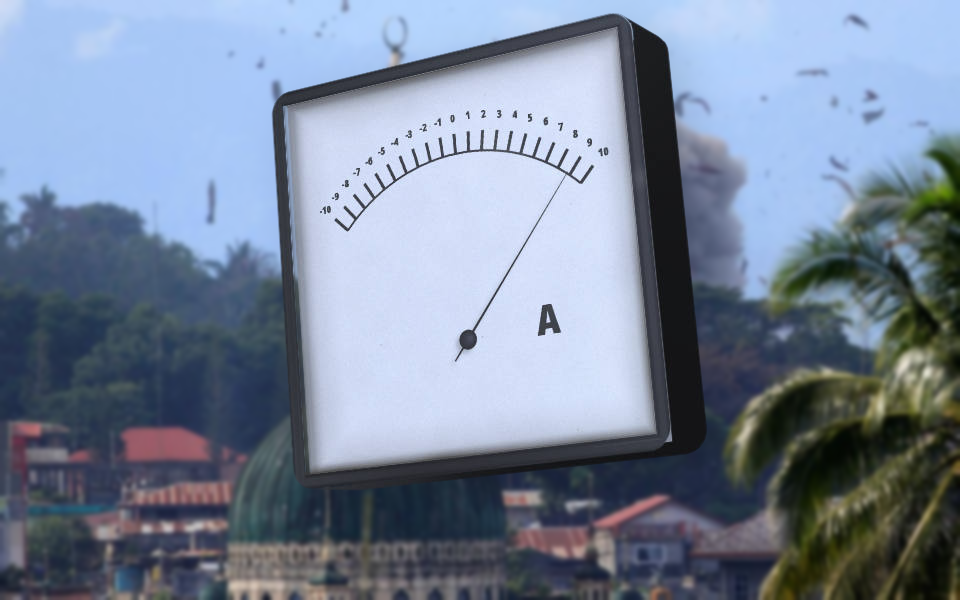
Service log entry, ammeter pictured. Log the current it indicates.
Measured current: 9 A
